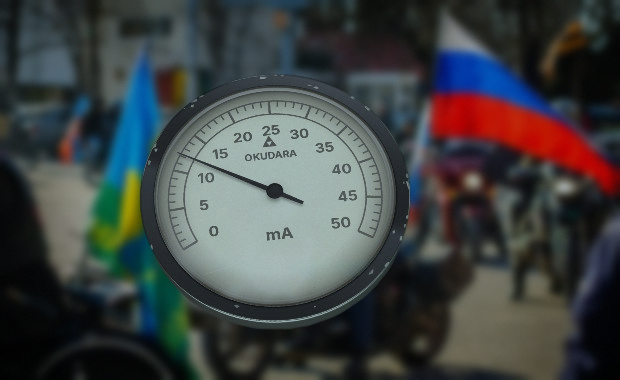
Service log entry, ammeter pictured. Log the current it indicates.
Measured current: 12 mA
